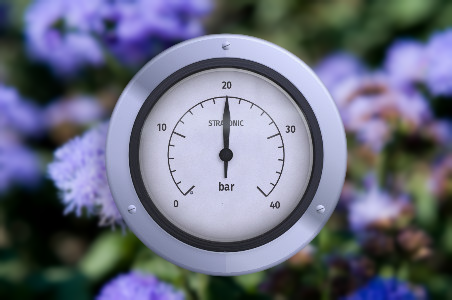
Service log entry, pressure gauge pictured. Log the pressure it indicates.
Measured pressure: 20 bar
